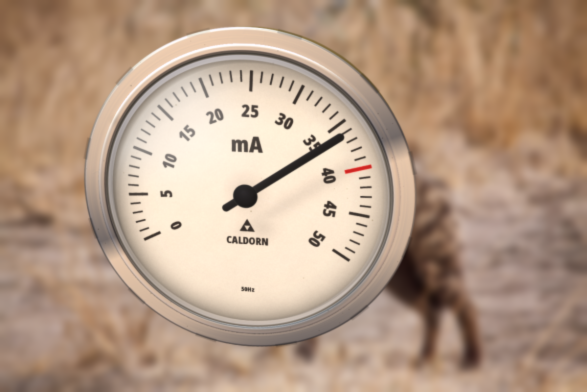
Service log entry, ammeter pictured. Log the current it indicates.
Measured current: 36 mA
